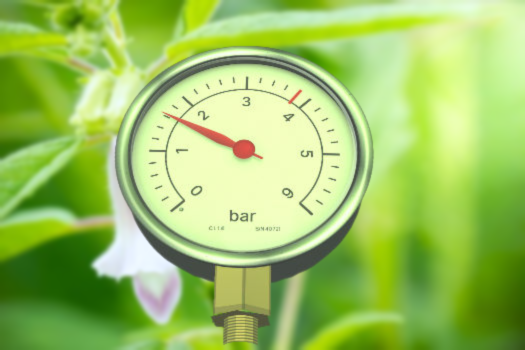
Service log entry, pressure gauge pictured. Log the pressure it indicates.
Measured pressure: 1.6 bar
